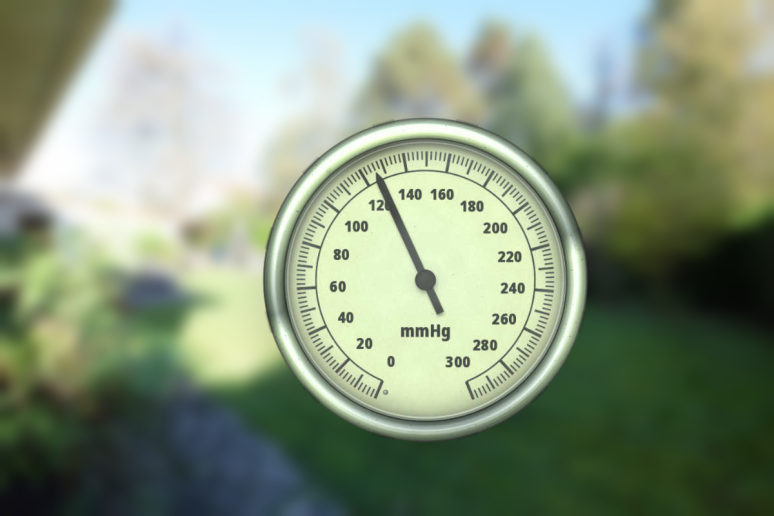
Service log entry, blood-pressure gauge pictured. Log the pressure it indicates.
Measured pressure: 126 mmHg
